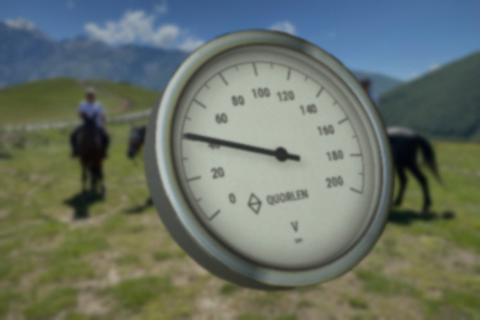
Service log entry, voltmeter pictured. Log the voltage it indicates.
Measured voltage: 40 V
